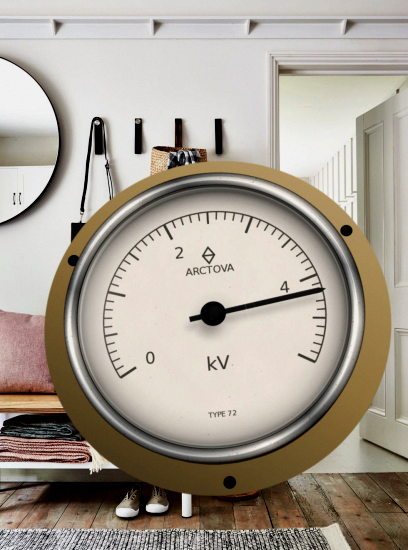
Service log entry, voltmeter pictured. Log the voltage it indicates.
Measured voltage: 4.2 kV
